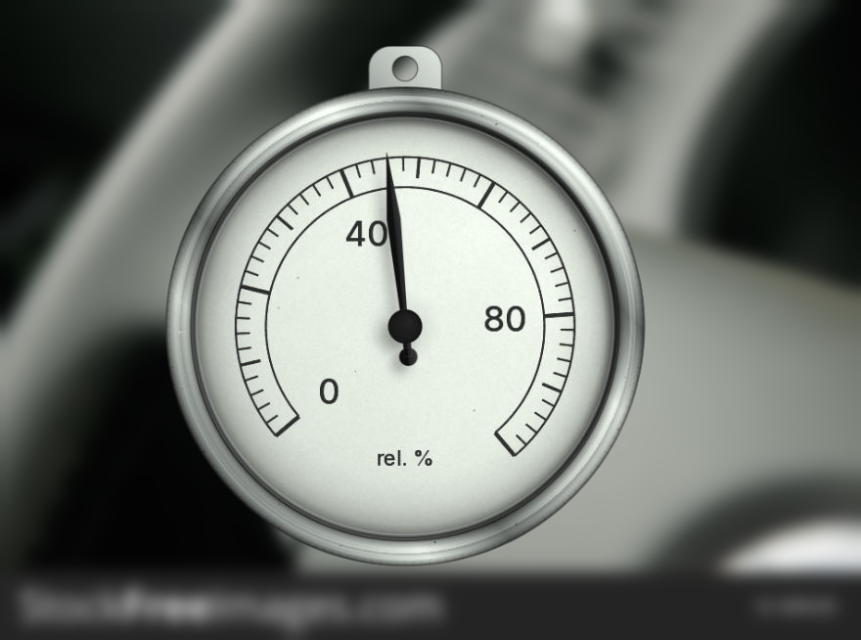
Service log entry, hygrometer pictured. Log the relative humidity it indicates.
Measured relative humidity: 46 %
